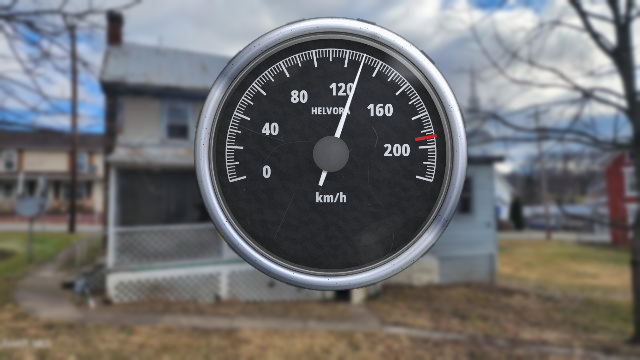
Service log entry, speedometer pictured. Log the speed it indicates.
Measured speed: 130 km/h
